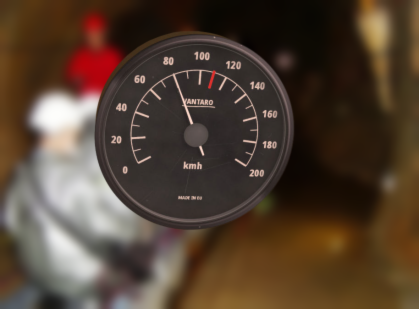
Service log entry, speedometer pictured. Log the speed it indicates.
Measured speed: 80 km/h
